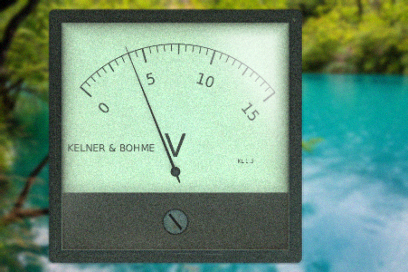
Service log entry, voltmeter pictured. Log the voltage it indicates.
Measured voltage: 4 V
